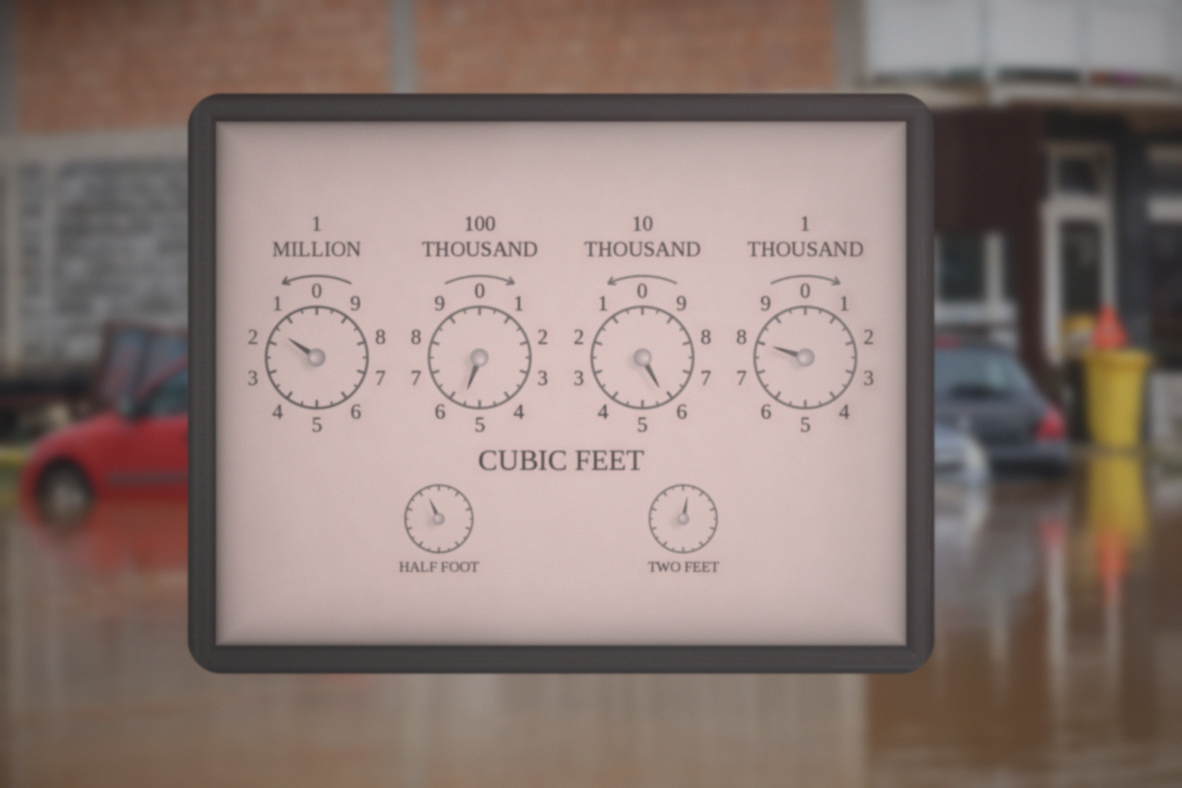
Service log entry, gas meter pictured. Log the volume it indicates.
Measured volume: 155800 ft³
